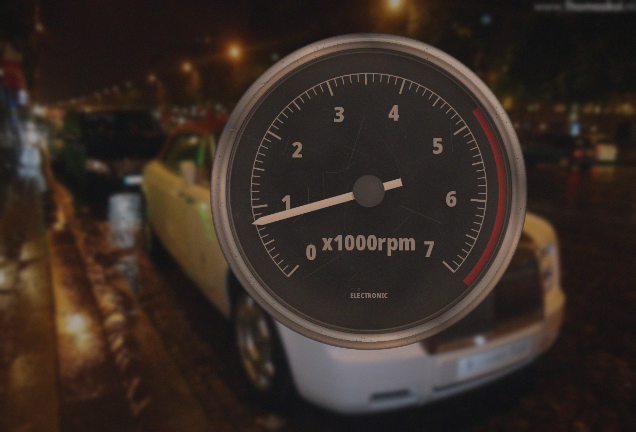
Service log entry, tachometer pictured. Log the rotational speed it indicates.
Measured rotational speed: 800 rpm
